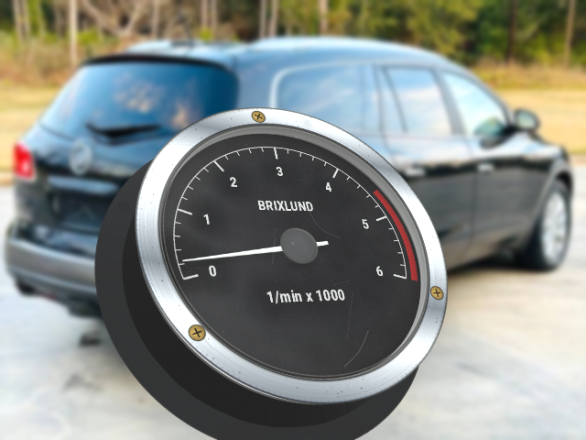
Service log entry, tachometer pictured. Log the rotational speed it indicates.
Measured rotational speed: 200 rpm
